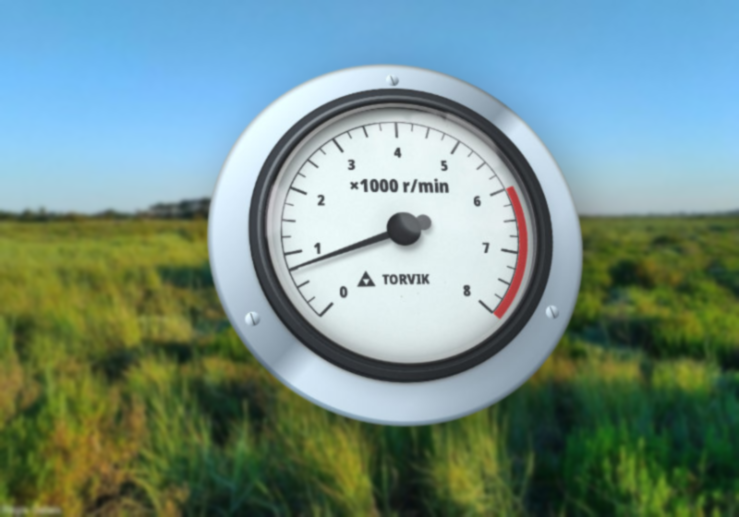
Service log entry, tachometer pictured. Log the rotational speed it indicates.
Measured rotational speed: 750 rpm
